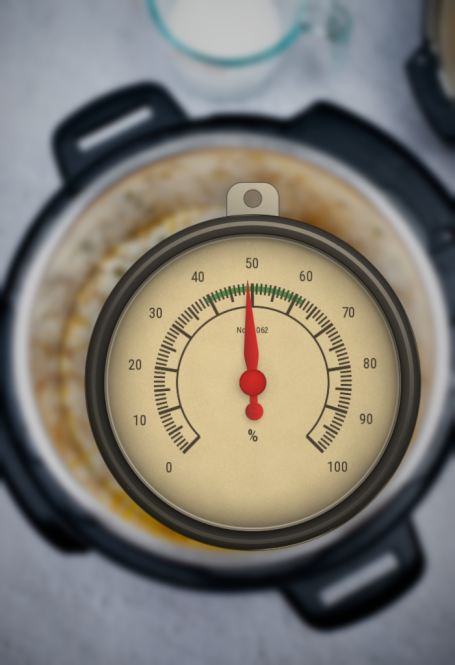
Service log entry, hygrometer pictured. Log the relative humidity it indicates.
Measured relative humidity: 49 %
